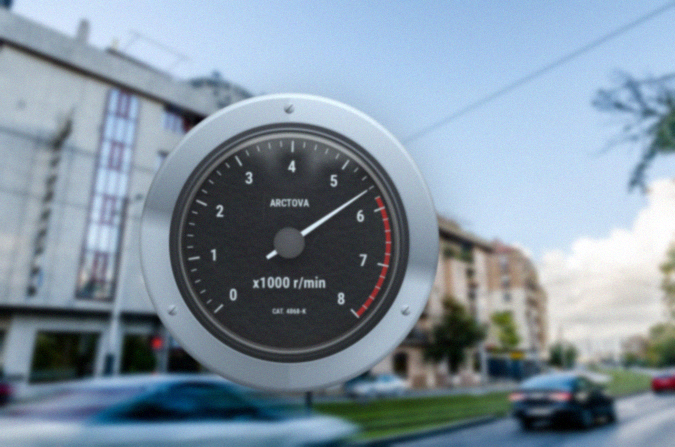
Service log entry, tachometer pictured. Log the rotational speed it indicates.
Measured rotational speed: 5600 rpm
